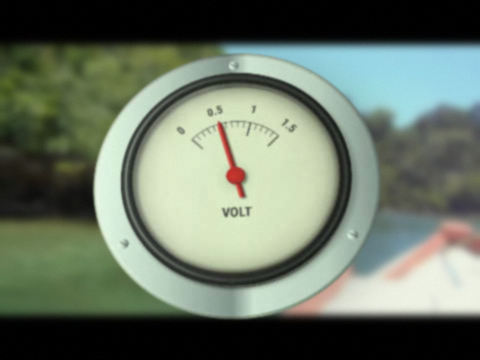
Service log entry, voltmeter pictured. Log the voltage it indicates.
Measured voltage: 0.5 V
